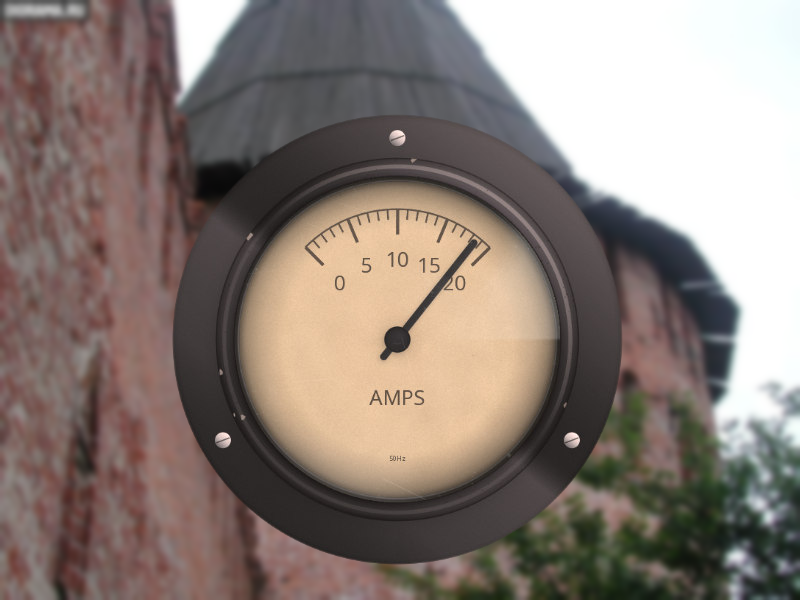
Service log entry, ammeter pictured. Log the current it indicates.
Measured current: 18.5 A
